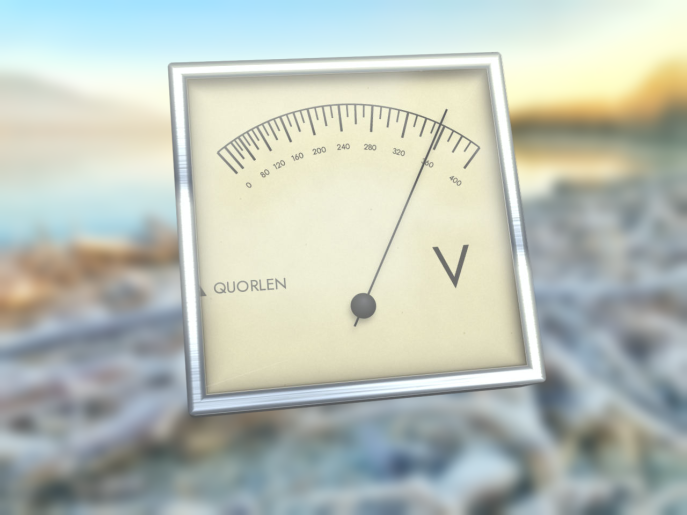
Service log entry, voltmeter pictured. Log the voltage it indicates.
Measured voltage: 355 V
